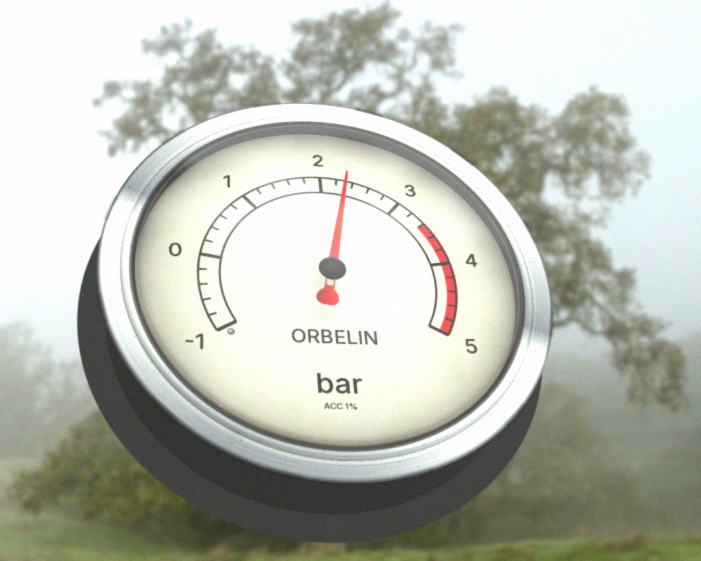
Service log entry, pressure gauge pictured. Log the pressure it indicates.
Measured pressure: 2.3 bar
